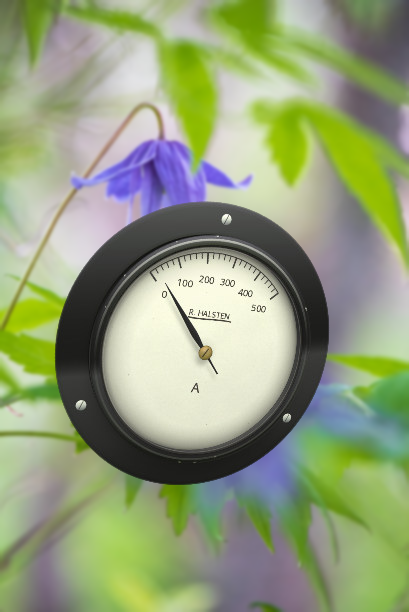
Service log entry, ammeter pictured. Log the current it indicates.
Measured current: 20 A
